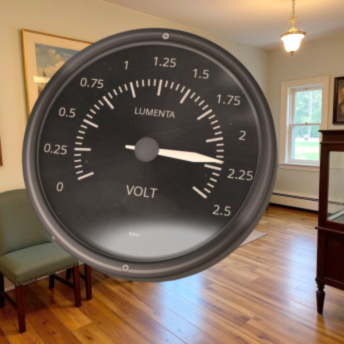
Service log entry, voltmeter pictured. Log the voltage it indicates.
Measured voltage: 2.2 V
